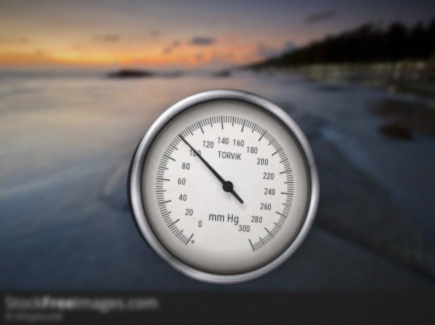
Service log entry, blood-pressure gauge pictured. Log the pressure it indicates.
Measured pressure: 100 mmHg
